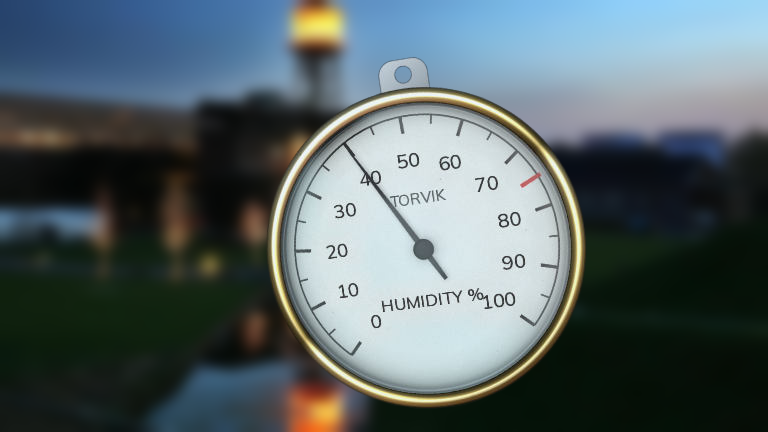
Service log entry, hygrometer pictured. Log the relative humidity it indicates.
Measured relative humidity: 40 %
